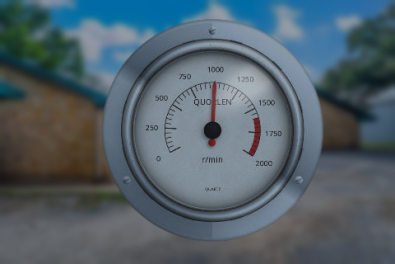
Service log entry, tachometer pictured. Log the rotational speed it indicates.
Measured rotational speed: 1000 rpm
